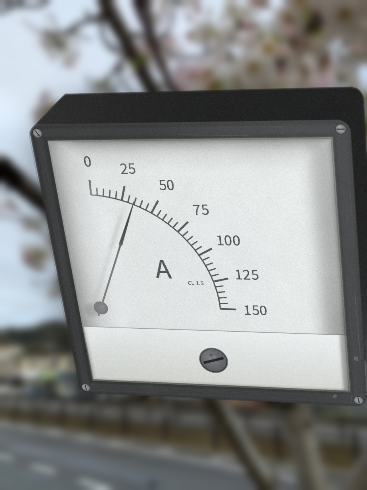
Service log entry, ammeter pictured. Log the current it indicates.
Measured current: 35 A
